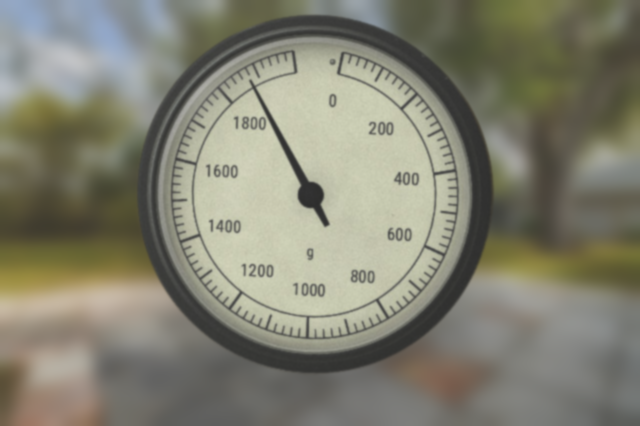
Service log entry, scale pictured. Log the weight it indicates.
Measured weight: 1880 g
